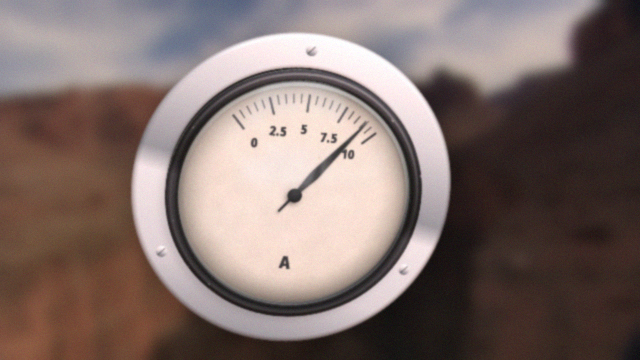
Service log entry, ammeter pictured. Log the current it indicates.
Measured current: 9 A
